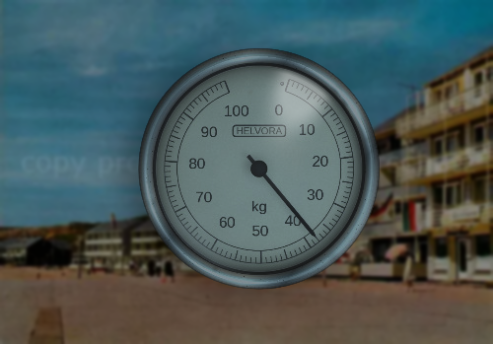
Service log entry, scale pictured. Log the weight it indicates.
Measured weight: 38 kg
